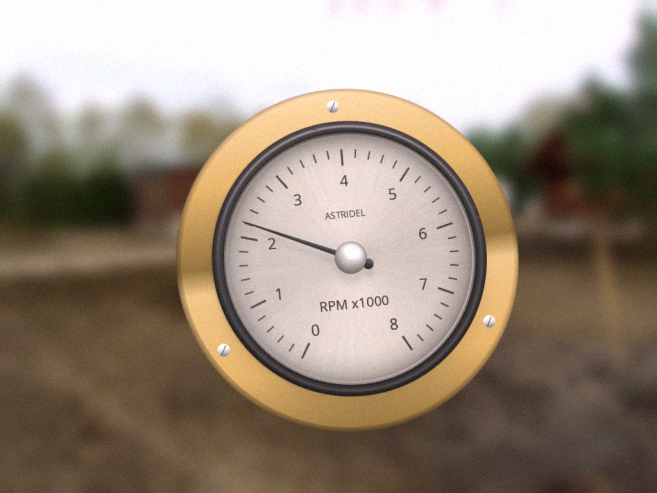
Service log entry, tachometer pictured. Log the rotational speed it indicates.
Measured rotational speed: 2200 rpm
